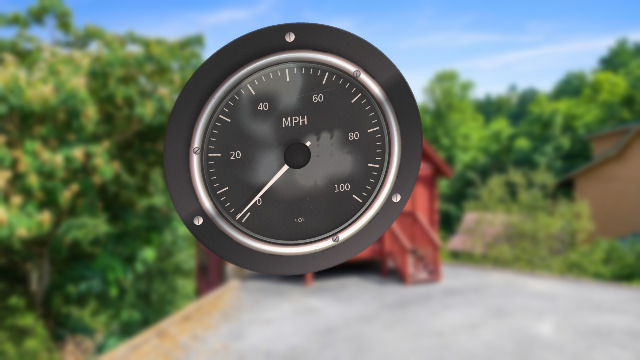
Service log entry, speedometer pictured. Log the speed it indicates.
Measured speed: 2 mph
